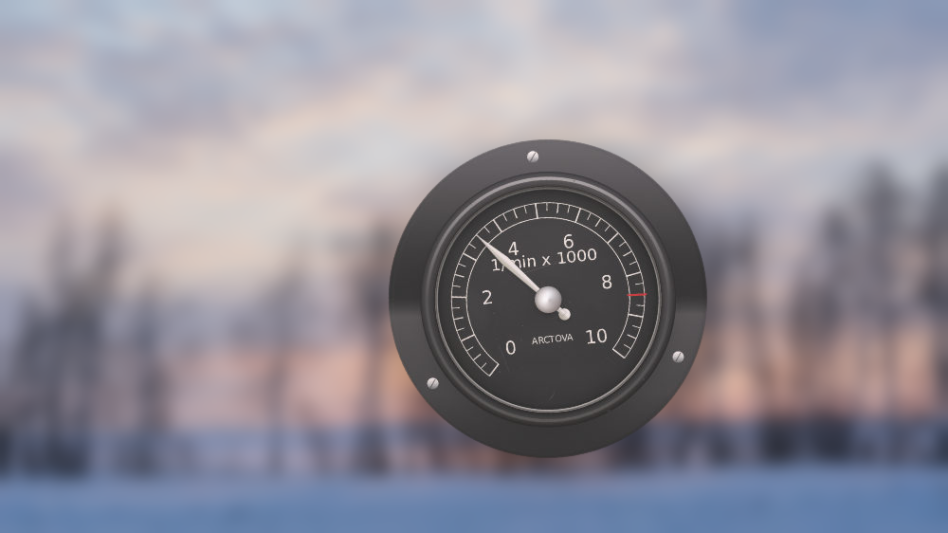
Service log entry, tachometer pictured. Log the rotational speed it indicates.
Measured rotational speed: 3500 rpm
